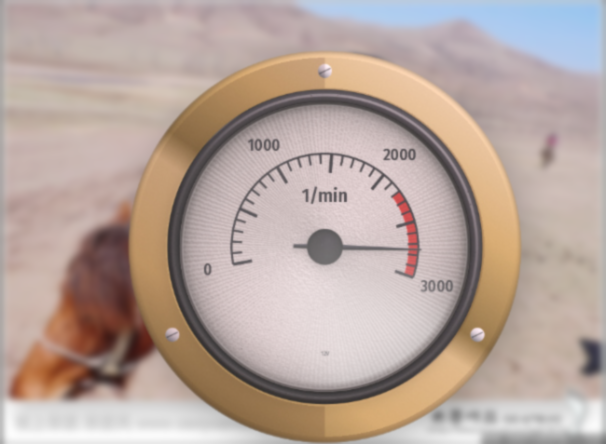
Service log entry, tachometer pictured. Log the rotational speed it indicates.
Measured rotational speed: 2750 rpm
